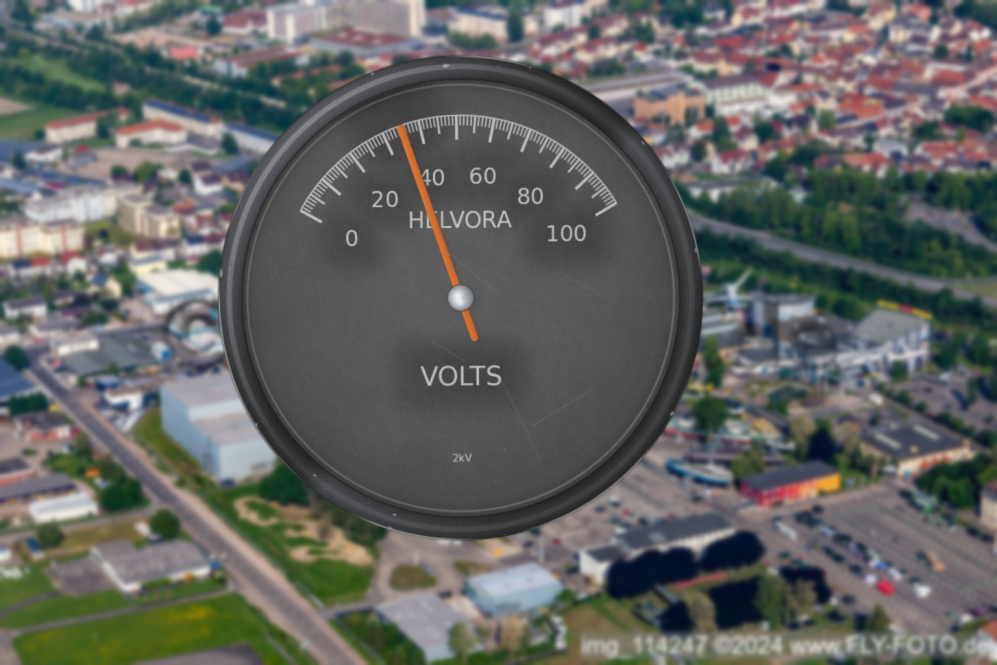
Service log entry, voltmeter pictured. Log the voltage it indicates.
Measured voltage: 35 V
